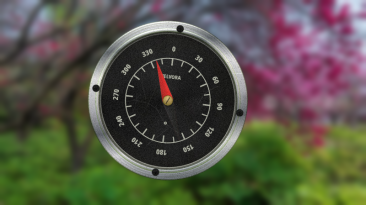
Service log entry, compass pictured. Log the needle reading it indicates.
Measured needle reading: 337.5 °
